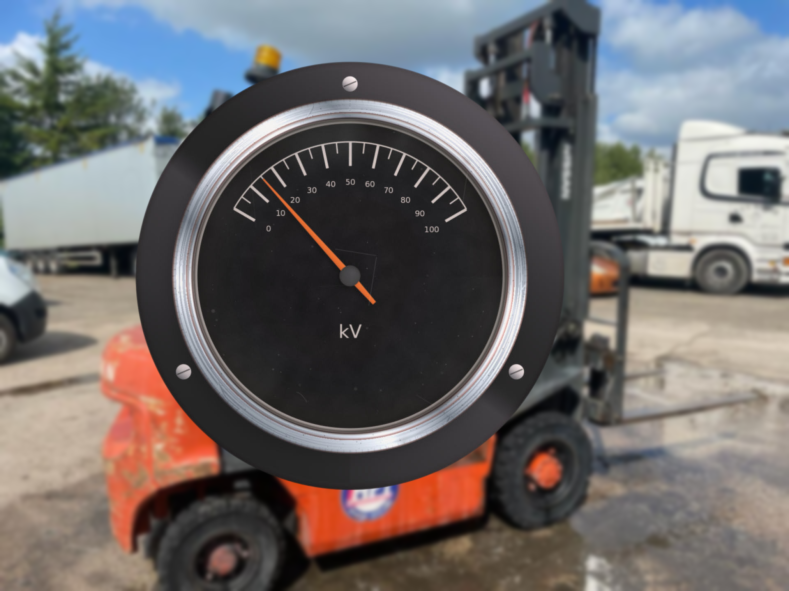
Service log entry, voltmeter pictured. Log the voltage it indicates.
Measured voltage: 15 kV
